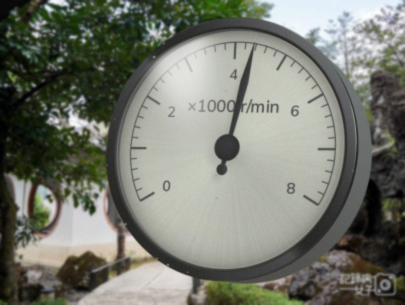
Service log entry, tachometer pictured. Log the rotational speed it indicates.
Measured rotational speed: 4400 rpm
